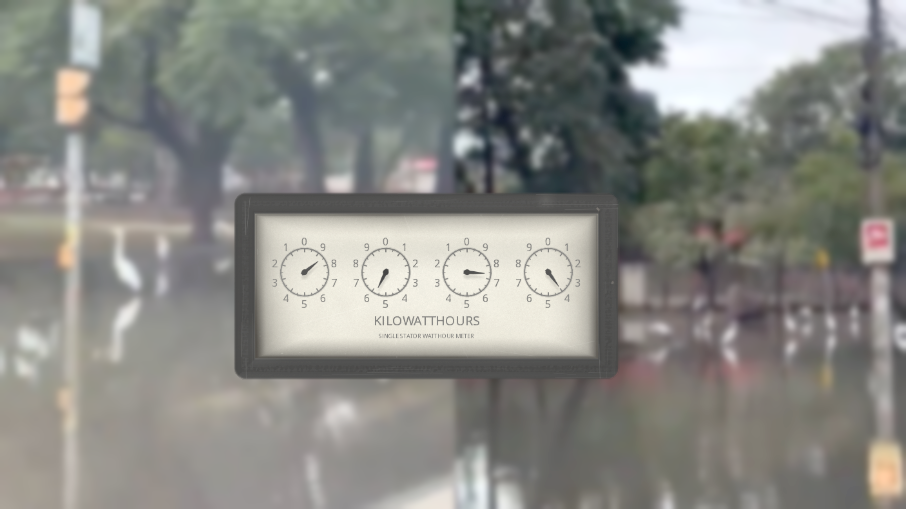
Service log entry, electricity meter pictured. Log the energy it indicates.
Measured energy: 8574 kWh
